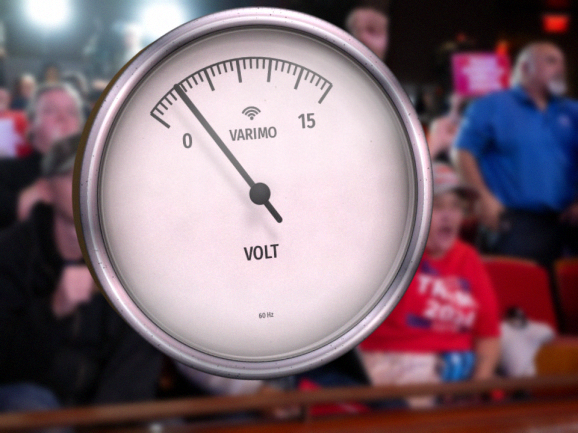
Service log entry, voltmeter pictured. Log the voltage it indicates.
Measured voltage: 2.5 V
